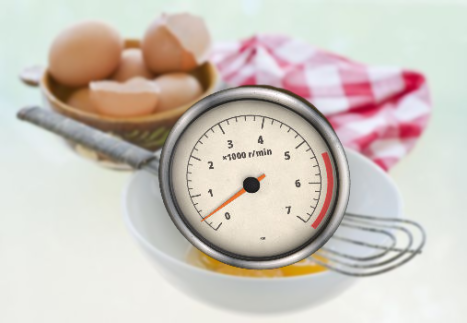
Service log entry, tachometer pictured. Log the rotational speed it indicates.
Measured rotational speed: 400 rpm
